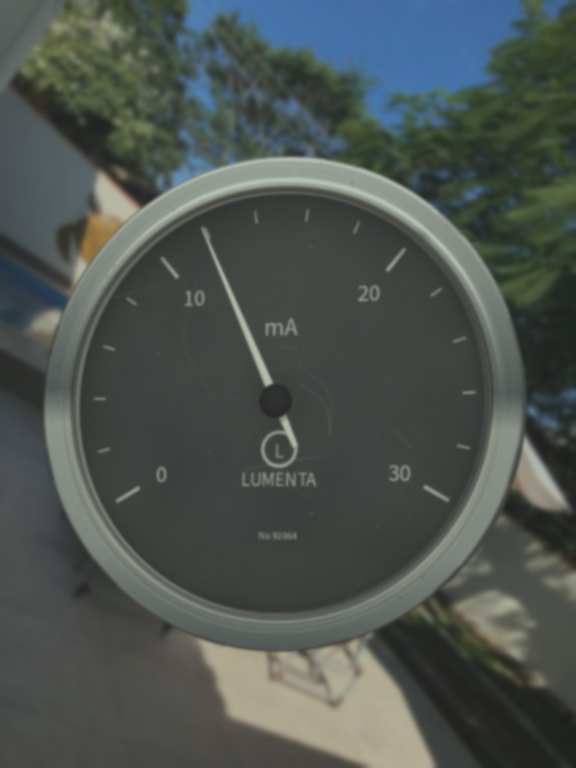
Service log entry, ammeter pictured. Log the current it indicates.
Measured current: 12 mA
